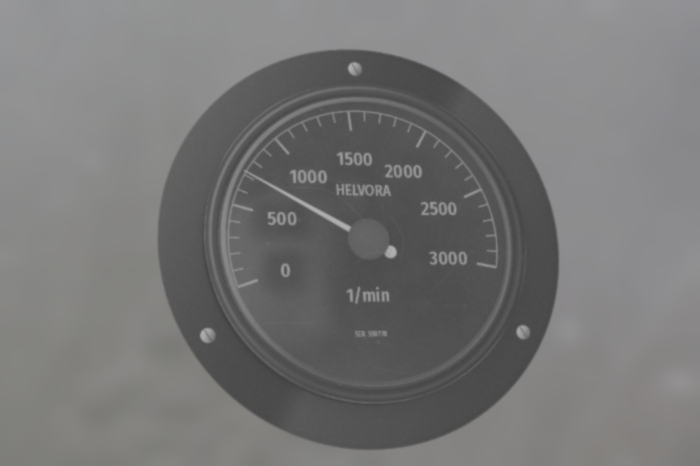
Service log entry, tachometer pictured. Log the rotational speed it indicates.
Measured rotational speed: 700 rpm
